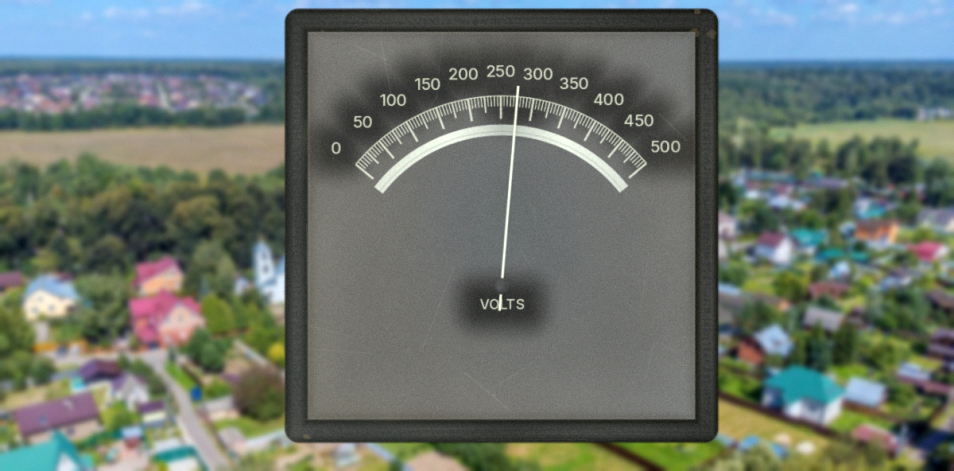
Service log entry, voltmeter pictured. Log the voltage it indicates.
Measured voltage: 275 V
